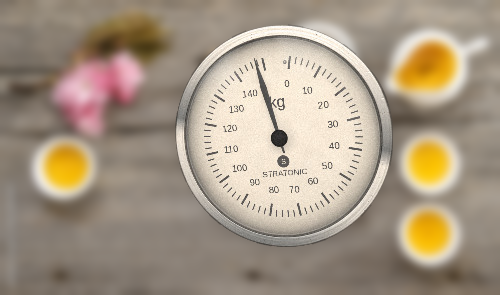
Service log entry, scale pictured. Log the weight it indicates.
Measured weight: 148 kg
